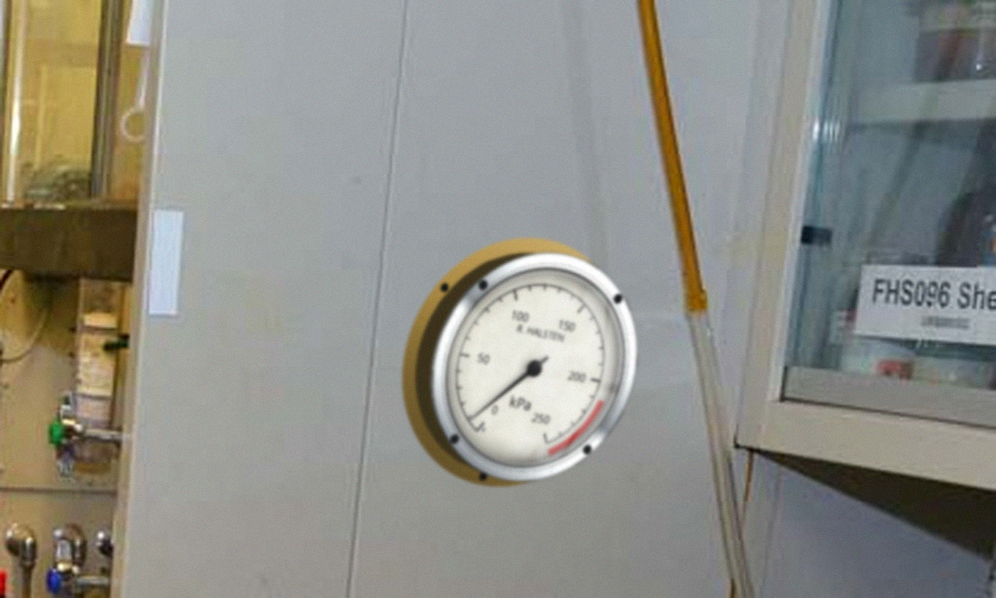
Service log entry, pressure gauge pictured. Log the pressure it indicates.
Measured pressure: 10 kPa
